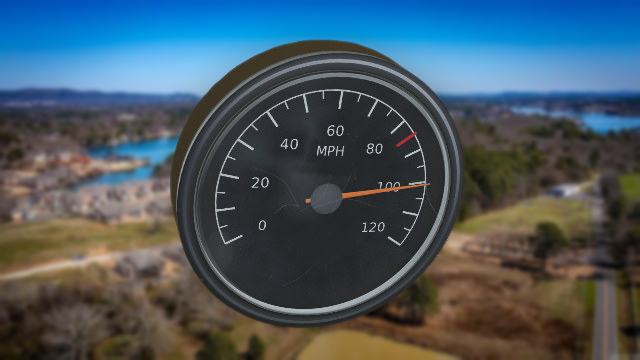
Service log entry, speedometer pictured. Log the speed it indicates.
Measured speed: 100 mph
